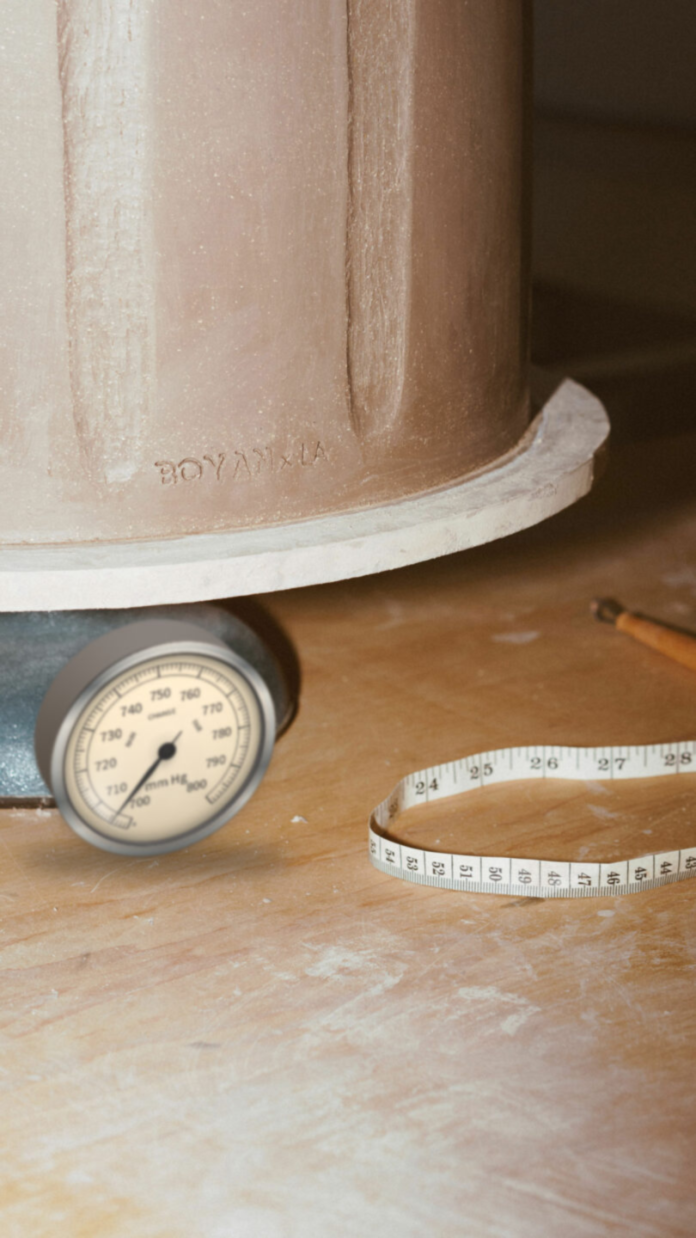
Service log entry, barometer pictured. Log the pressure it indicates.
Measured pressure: 705 mmHg
